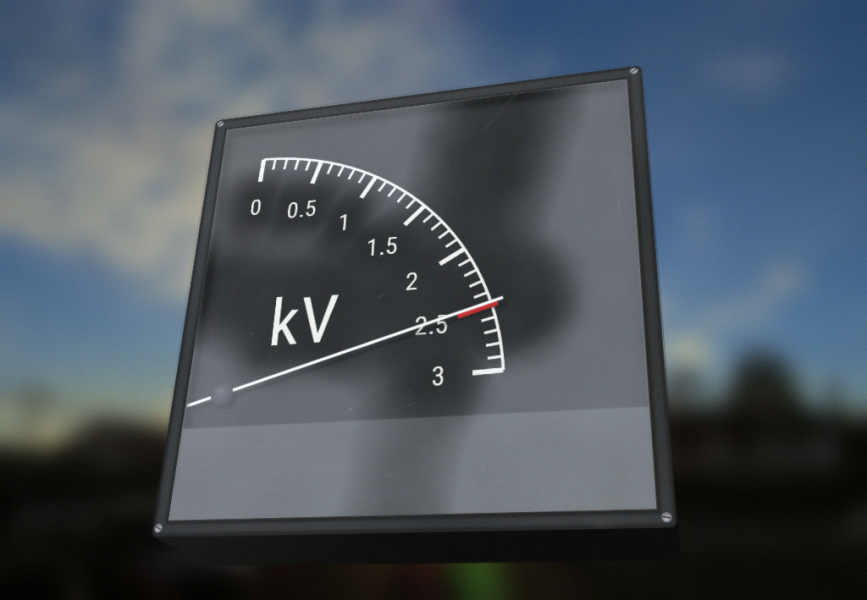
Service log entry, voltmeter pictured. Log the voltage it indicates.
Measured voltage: 2.5 kV
